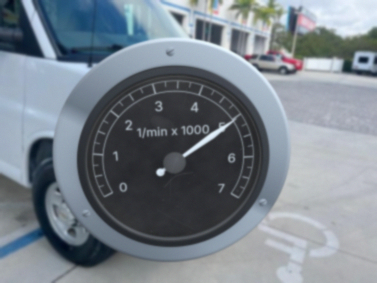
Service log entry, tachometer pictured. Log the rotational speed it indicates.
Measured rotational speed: 5000 rpm
